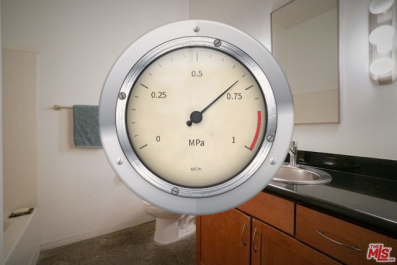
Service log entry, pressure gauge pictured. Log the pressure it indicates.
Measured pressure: 0.7 MPa
